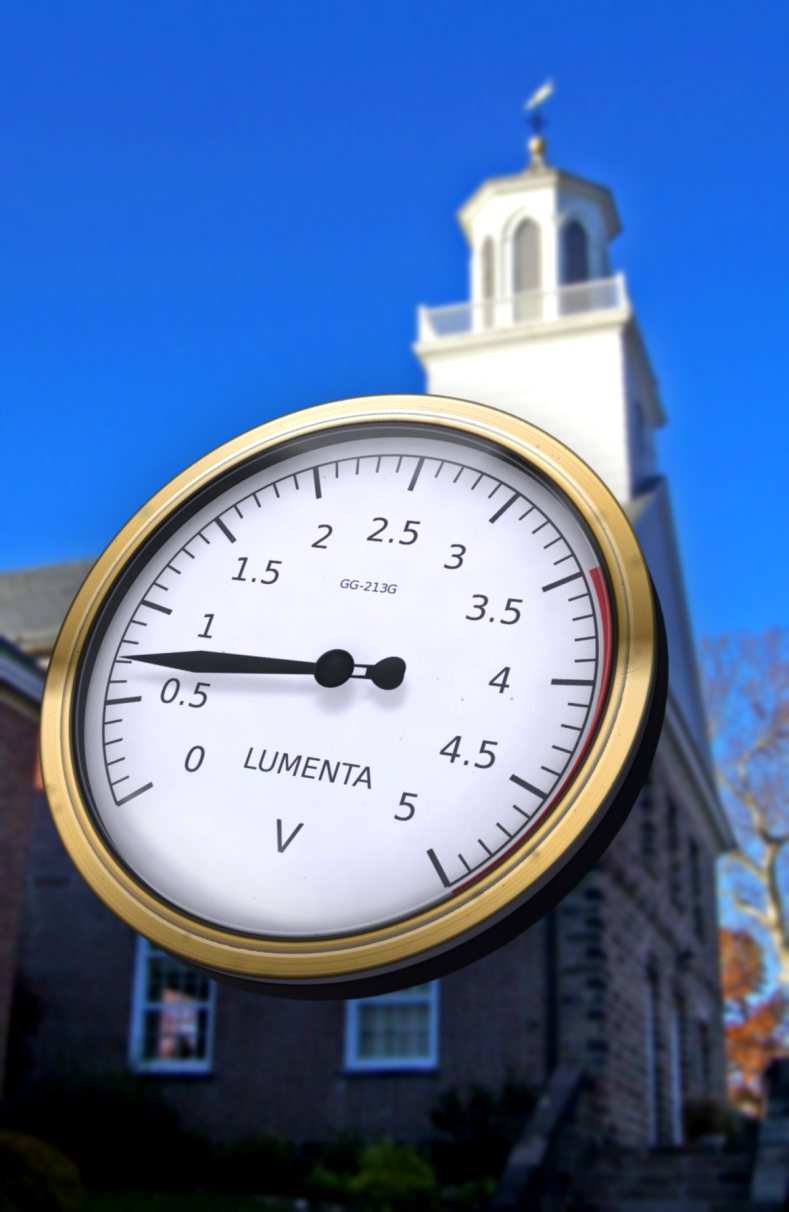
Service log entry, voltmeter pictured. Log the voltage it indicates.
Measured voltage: 0.7 V
